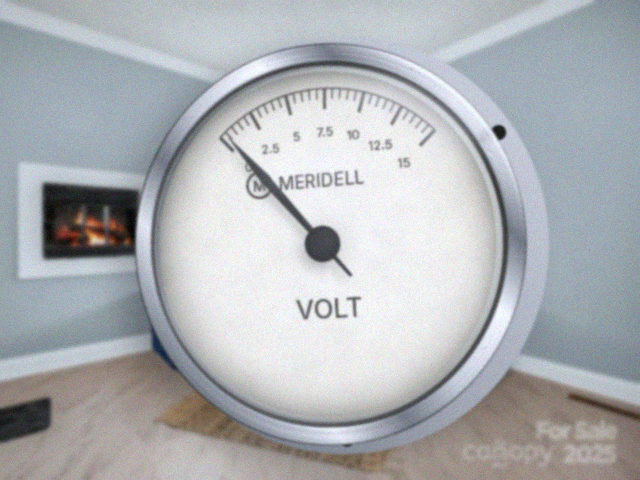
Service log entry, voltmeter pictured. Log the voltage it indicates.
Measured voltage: 0.5 V
